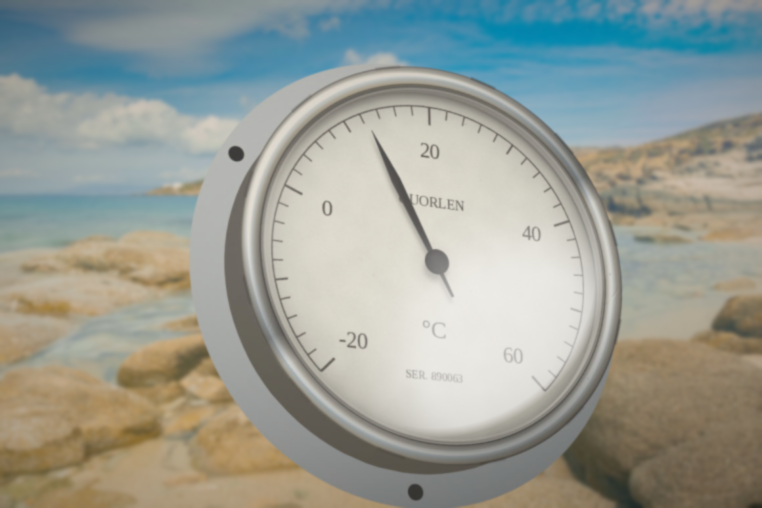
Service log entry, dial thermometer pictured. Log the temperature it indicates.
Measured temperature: 12 °C
